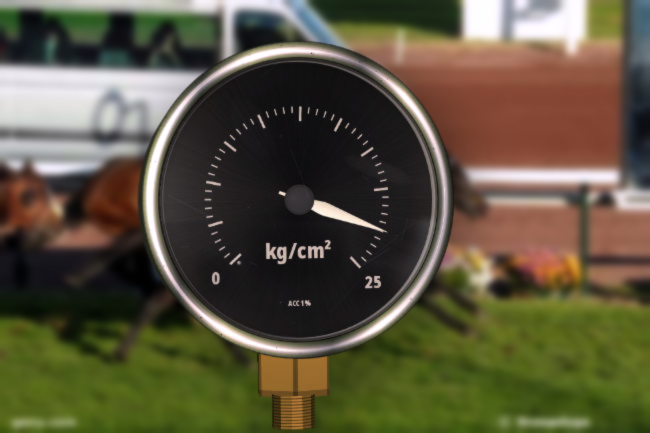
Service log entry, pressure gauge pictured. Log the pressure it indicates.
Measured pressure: 22.5 kg/cm²
